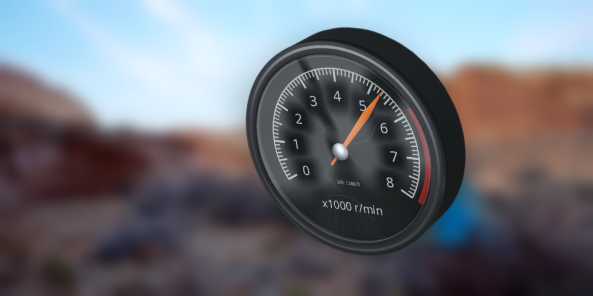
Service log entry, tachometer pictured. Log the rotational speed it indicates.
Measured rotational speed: 5300 rpm
